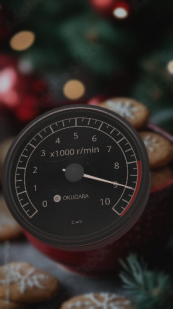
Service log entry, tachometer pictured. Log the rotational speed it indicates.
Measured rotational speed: 9000 rpm
